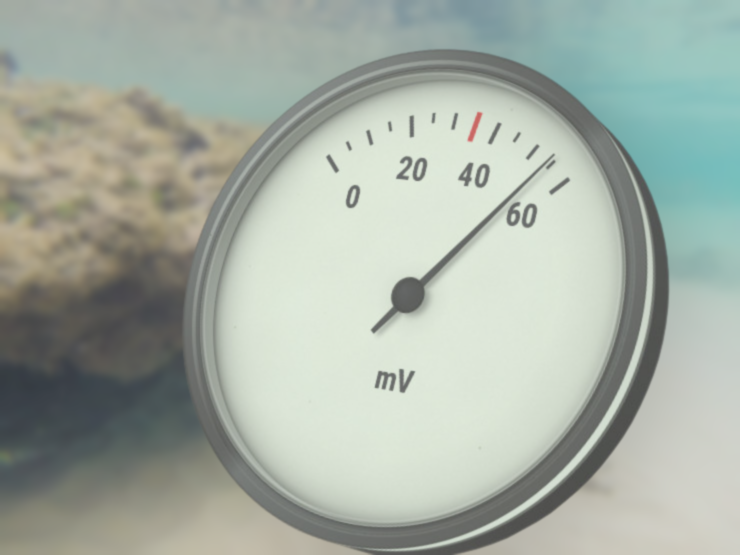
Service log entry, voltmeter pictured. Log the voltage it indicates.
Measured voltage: 55 mV
